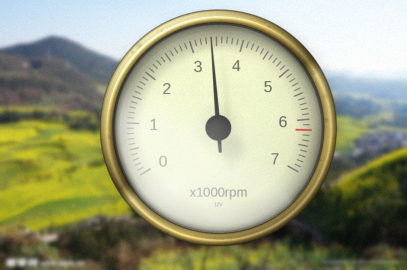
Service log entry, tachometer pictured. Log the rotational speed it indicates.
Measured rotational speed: 3400 rpm
